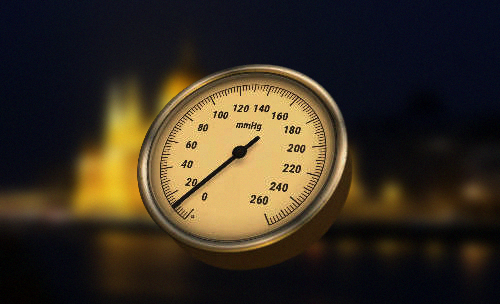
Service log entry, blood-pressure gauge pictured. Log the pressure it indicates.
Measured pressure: 10 mmHg
